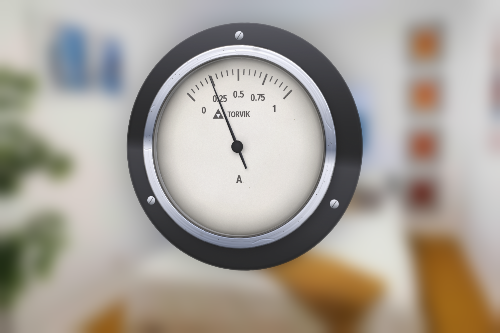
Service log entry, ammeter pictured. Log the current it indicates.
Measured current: 0.25 A
